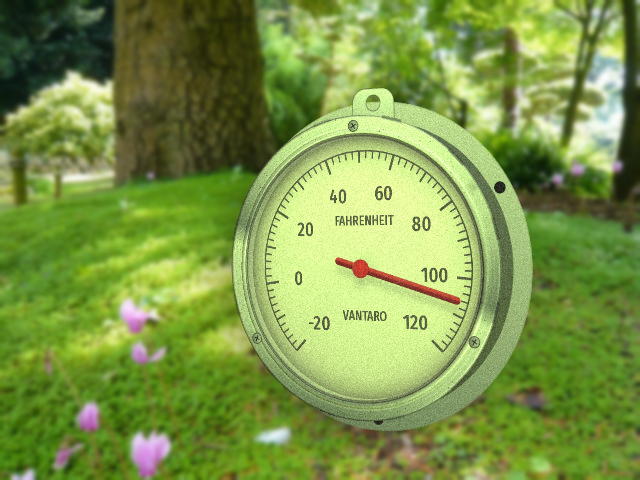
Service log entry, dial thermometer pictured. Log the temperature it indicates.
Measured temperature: 106 °F
